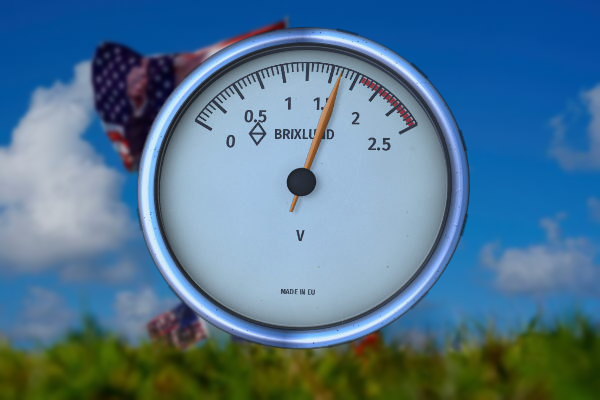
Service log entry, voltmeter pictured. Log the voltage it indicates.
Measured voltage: 1.6 V
